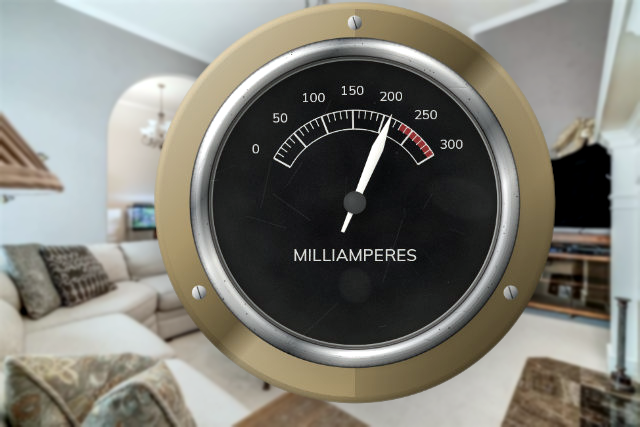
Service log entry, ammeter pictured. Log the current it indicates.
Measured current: 210 mA
